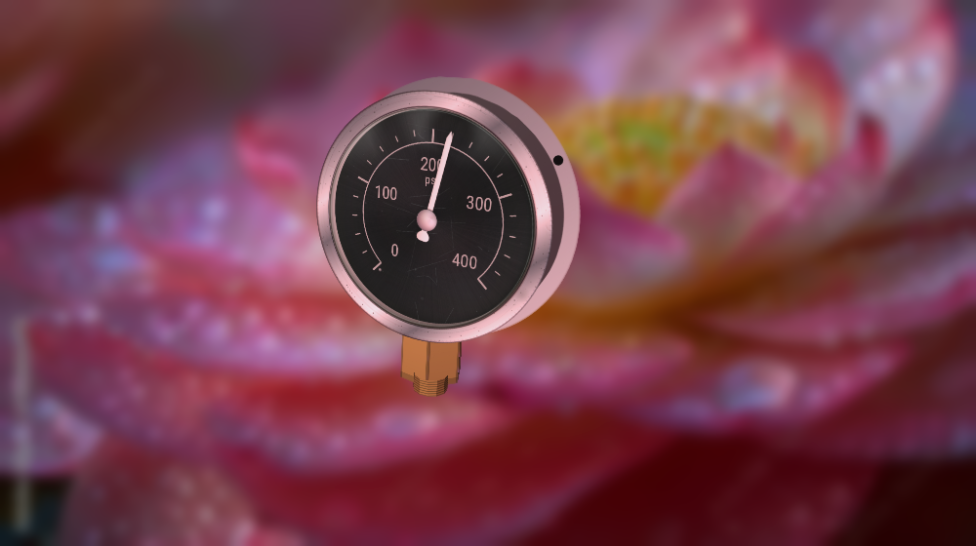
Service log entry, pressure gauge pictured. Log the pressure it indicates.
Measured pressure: 220 psi
